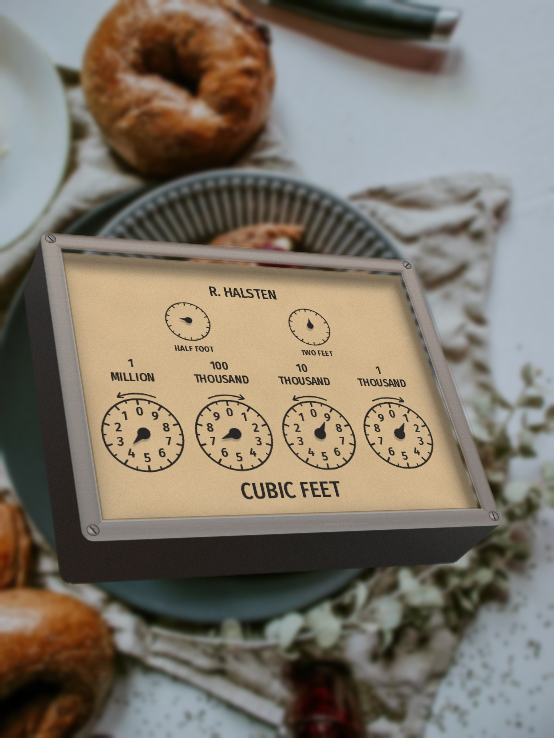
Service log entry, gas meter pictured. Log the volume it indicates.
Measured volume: 369100 ft³
